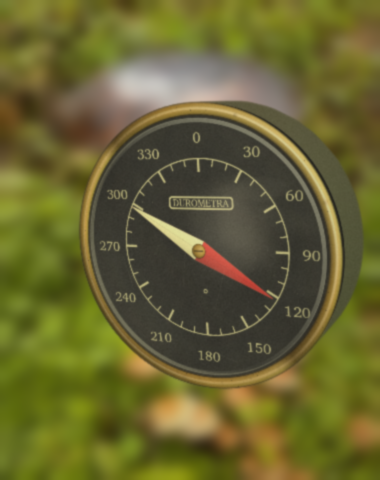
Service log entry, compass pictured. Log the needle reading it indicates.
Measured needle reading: 120 °
